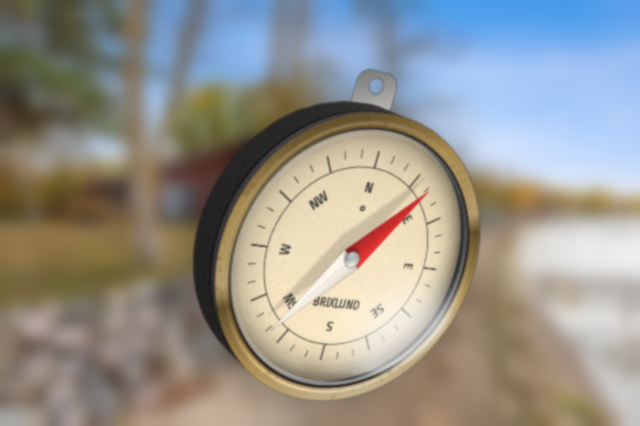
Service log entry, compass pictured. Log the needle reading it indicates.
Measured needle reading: 40 °
